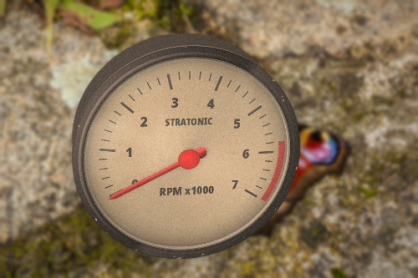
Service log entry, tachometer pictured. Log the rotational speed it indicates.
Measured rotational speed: 0 rpm
